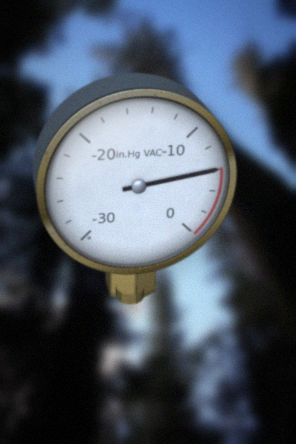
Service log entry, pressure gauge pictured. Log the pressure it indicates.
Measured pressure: -6 inHg
